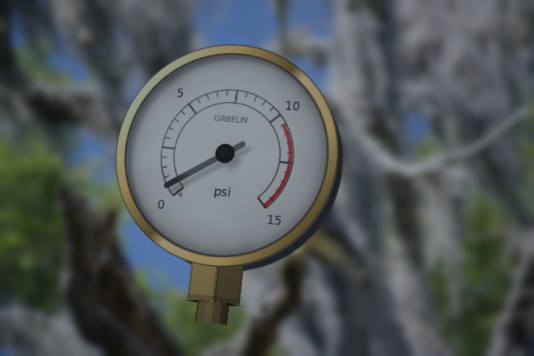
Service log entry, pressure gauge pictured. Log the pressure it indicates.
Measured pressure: 0.5 psi
